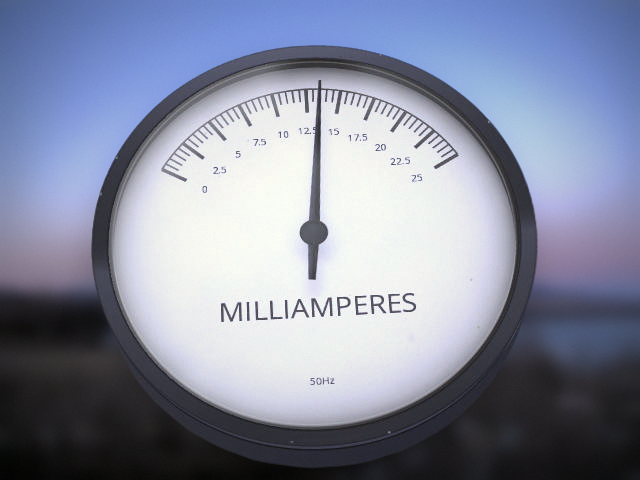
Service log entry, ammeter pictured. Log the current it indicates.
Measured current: 13.5 mA
